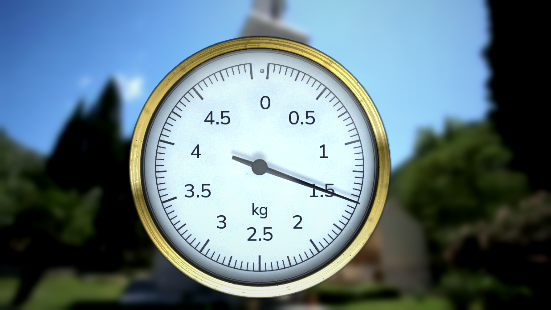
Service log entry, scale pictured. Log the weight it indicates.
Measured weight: 1.5 kg
